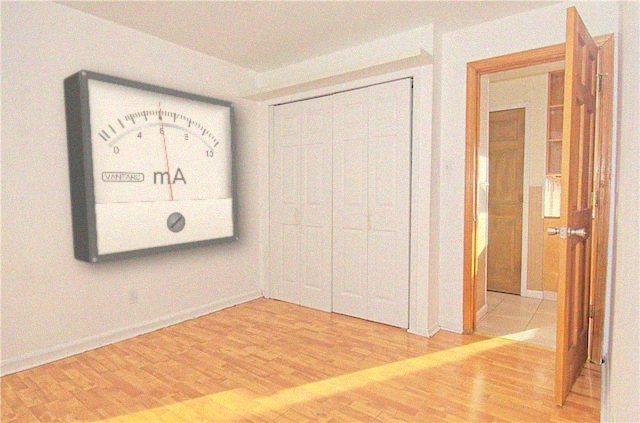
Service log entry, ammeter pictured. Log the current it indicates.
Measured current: 6 mA
